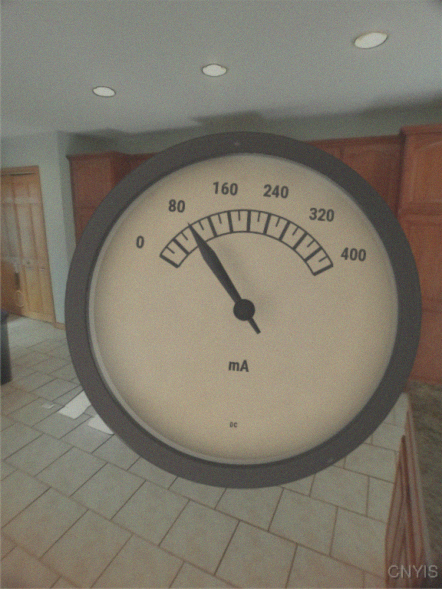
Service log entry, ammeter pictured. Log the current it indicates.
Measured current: 80 mA
